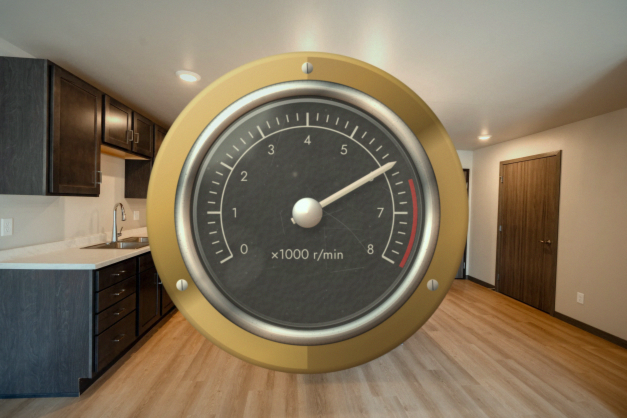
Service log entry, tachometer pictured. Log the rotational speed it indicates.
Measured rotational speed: 6000 rpm
